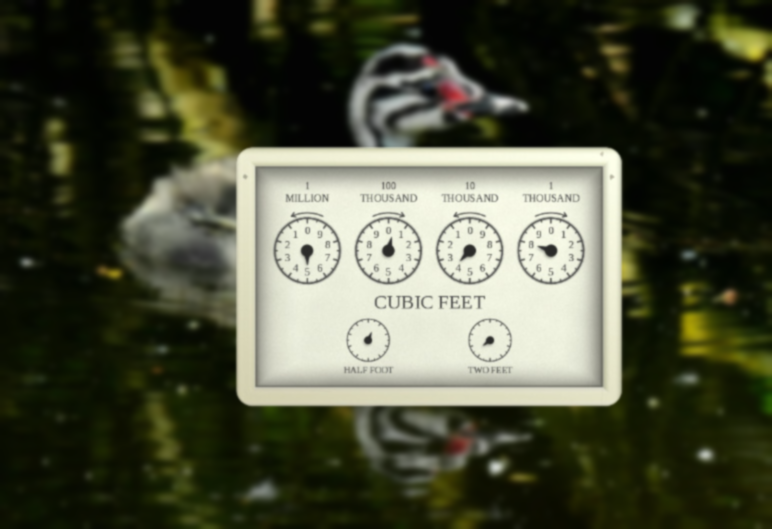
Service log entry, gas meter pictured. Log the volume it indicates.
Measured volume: 503800 ft³
